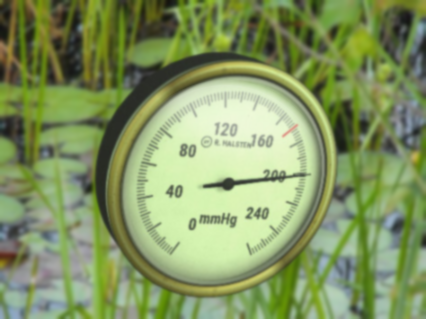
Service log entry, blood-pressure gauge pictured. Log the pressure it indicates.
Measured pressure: 200 mmHg
